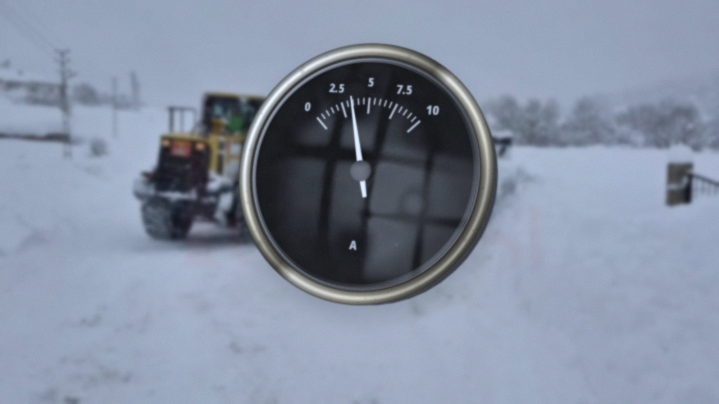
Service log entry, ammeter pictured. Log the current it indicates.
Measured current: 3.5 A
